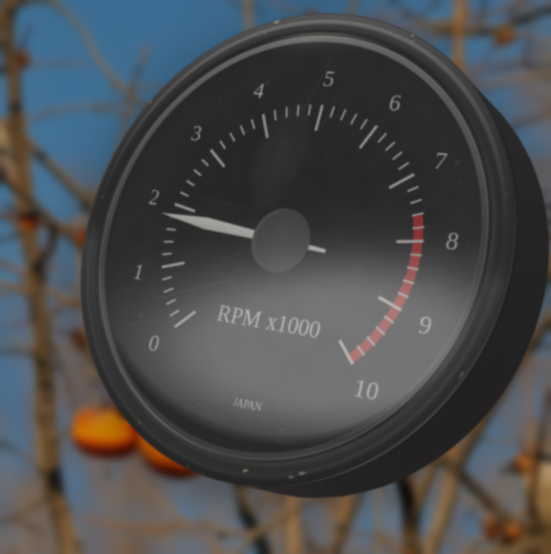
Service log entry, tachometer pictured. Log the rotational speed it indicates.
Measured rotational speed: 1800 rpm
